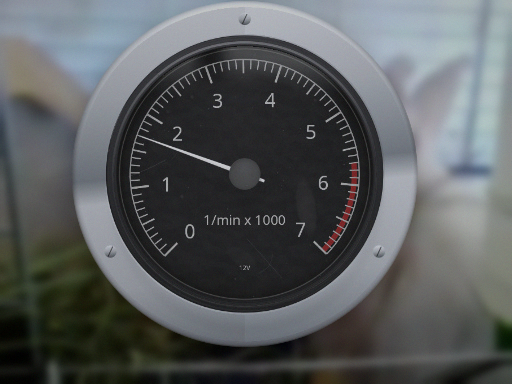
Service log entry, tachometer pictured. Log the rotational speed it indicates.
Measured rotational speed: 1700 rpm
